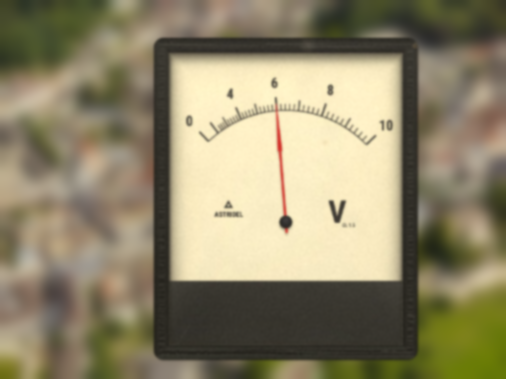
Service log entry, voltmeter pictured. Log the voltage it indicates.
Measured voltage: 6 V
